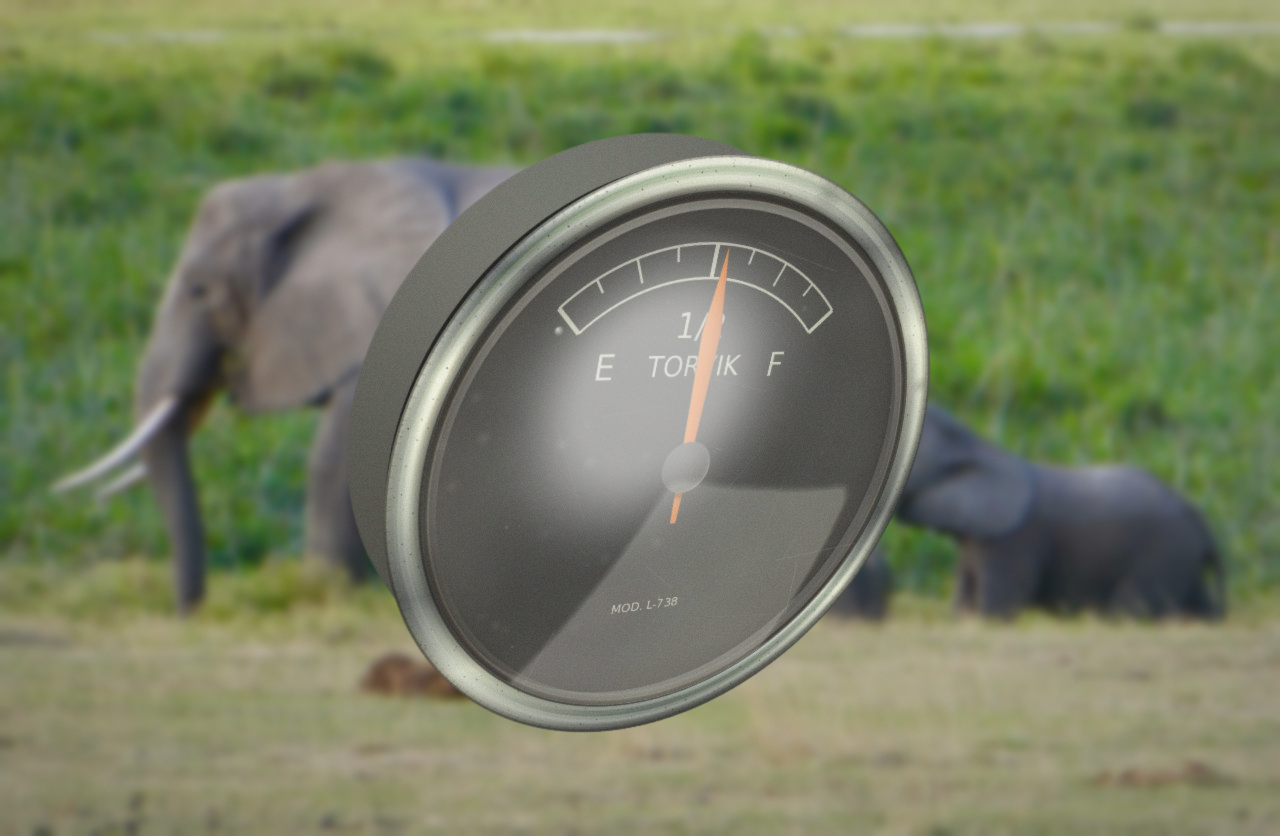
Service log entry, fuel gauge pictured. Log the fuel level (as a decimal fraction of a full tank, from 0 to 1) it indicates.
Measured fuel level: 0.5
